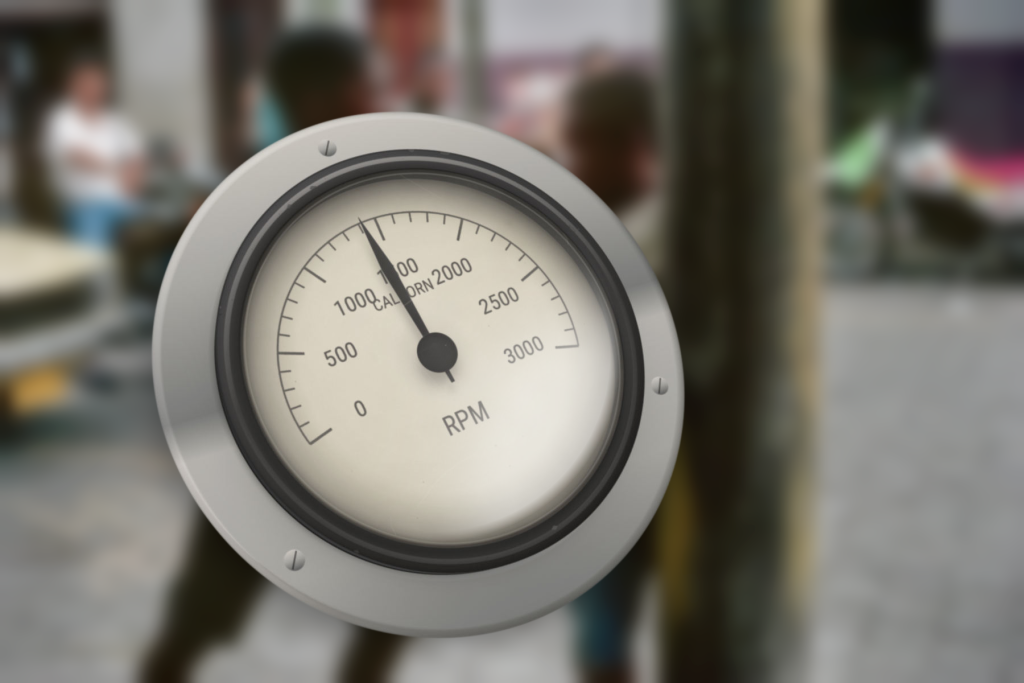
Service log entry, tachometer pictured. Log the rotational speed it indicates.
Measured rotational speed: 1400 rpm
